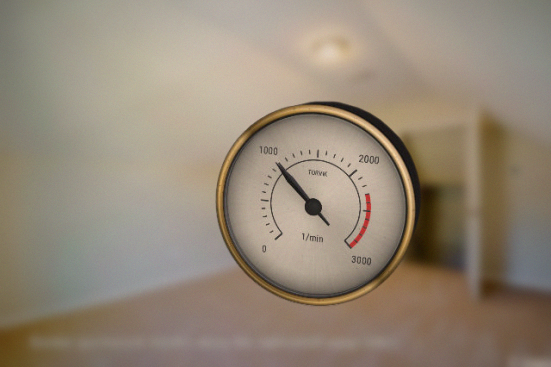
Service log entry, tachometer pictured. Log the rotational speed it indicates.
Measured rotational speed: 1000 rpm
